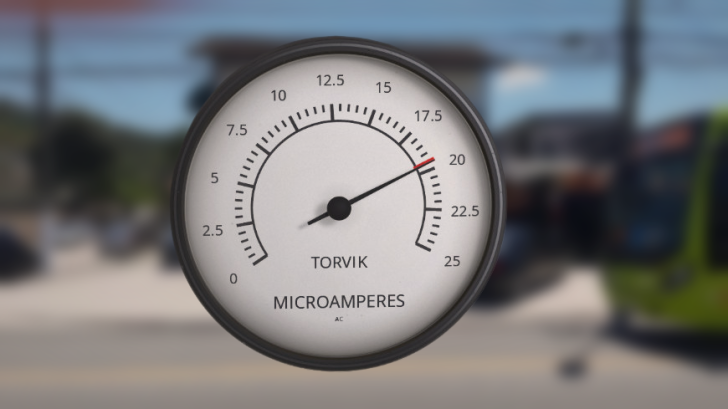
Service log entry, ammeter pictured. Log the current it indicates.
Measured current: 19.5 µA
